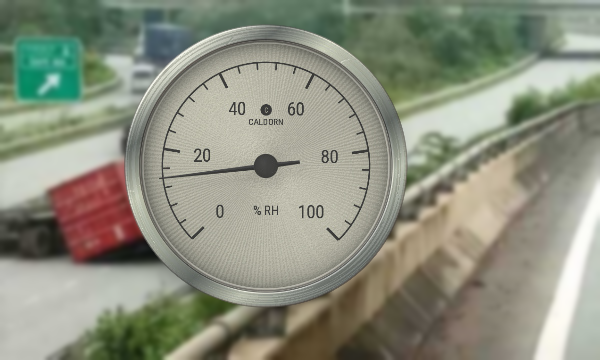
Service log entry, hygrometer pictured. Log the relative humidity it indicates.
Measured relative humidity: 14 %
